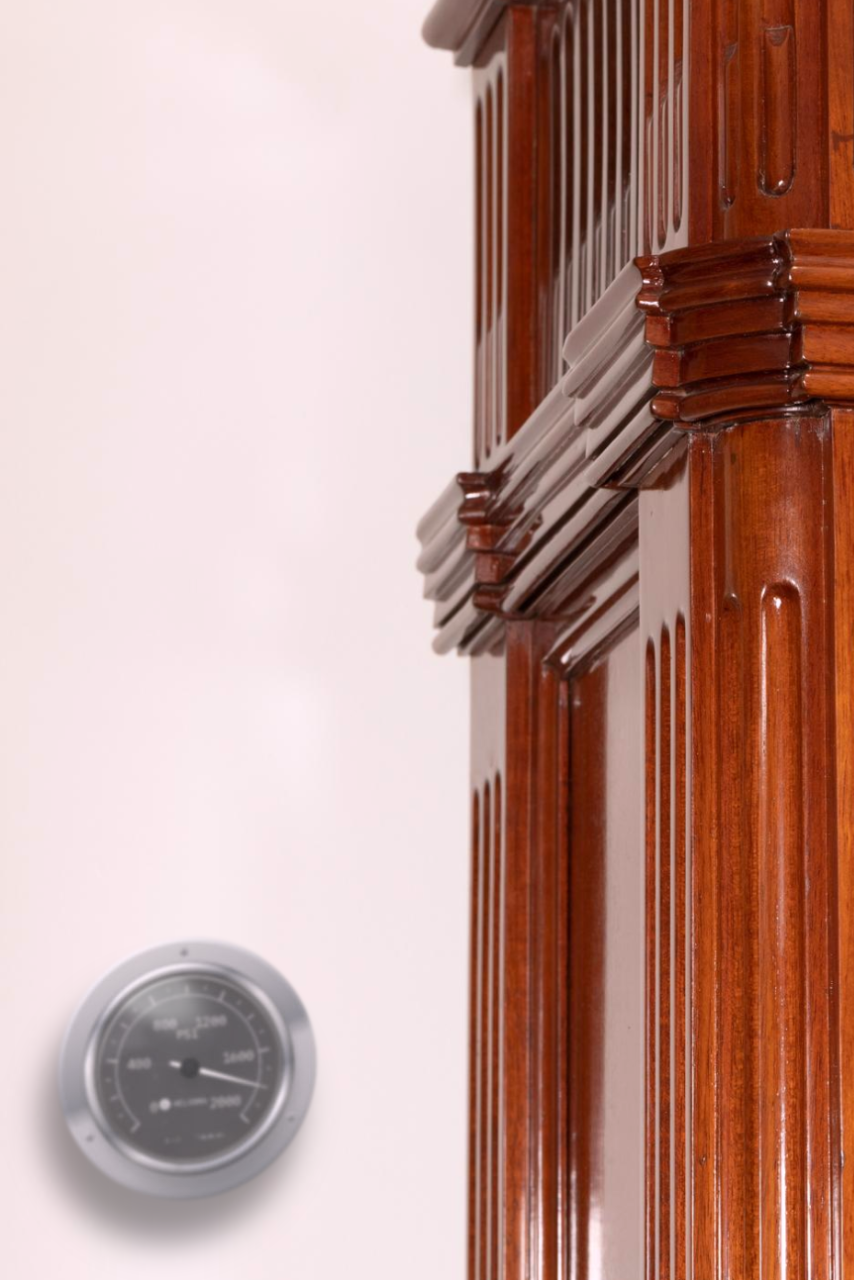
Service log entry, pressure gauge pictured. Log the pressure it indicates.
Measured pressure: 1800 psi
